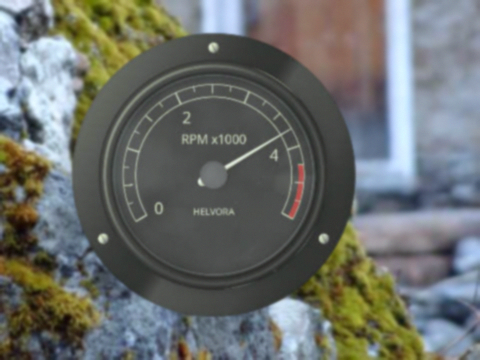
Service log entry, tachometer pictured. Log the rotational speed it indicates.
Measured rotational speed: 3750 rpm
